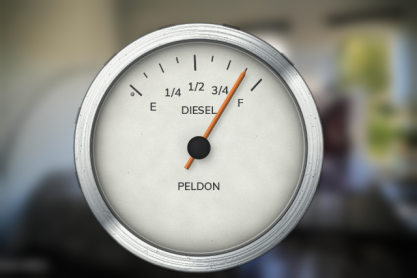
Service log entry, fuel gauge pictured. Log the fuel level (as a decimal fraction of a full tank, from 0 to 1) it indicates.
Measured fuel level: 0.875
